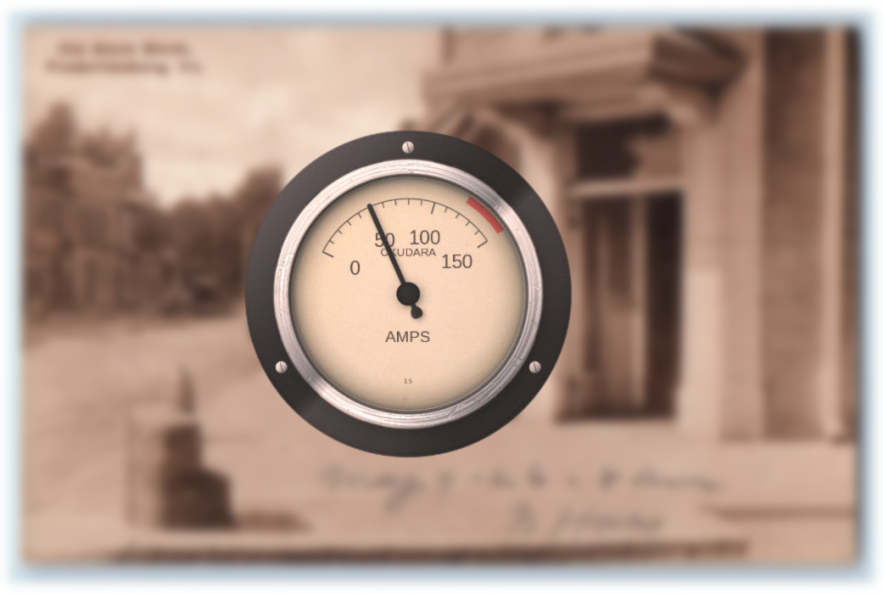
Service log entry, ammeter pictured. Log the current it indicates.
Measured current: 50 A
